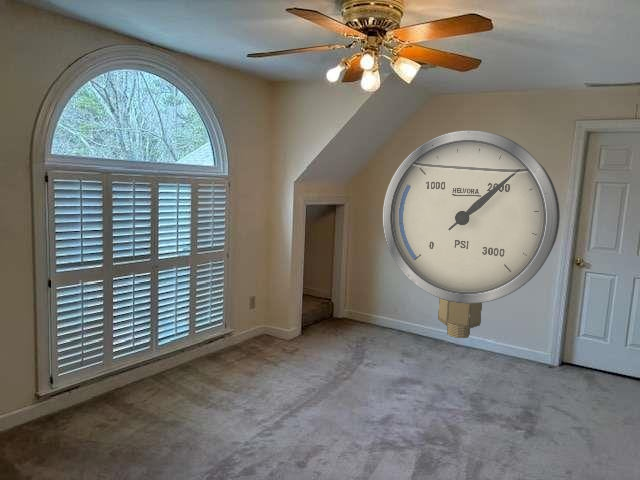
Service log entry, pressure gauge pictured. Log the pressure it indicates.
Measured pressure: 2000 psi
